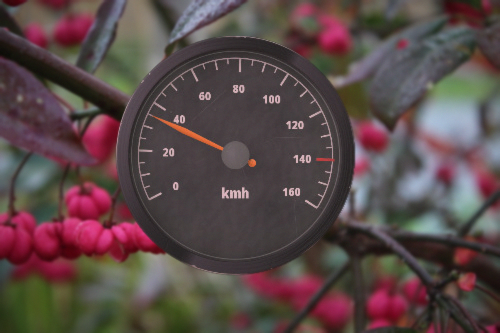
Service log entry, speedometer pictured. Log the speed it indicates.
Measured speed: 35 km/h
